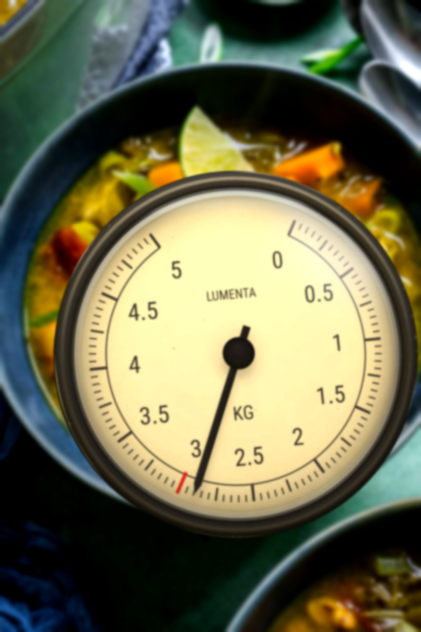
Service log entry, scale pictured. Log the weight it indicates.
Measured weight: 2.9 kg
